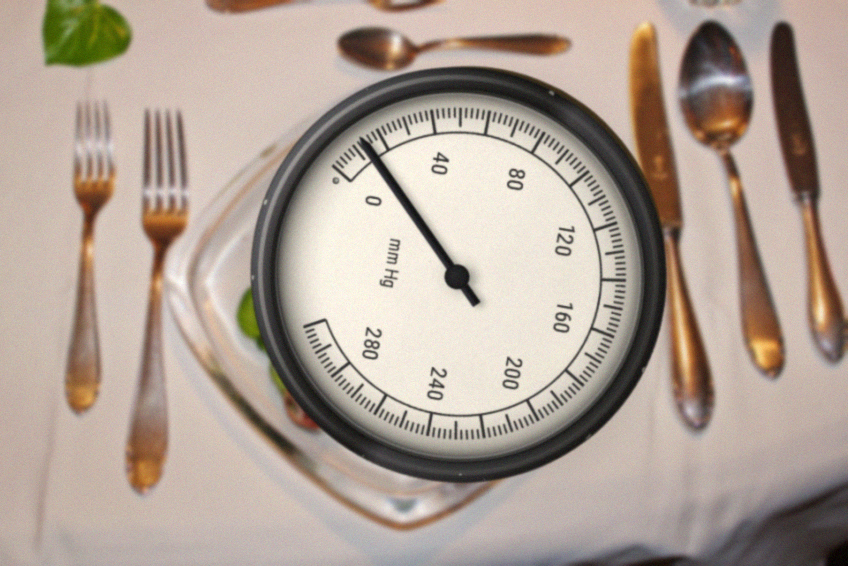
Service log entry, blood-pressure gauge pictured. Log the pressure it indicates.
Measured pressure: 14 mmHg
